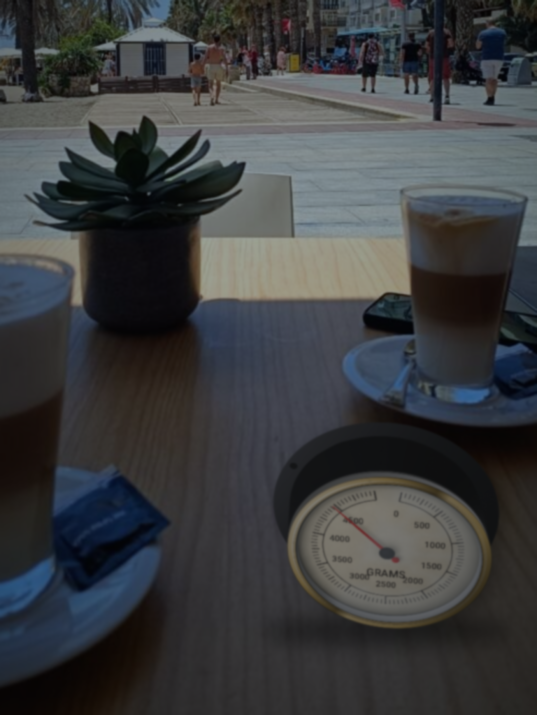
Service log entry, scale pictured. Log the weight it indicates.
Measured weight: 4500 g
